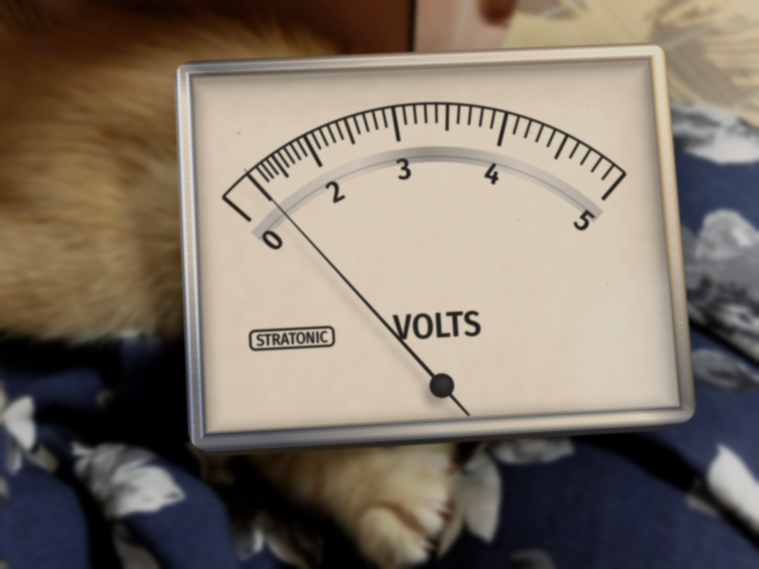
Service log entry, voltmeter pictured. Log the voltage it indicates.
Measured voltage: 1 V
